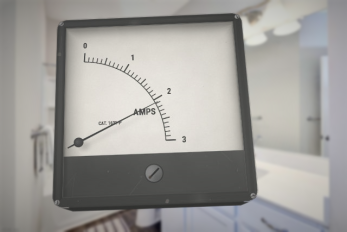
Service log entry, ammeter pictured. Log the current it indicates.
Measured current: 2.1 A
